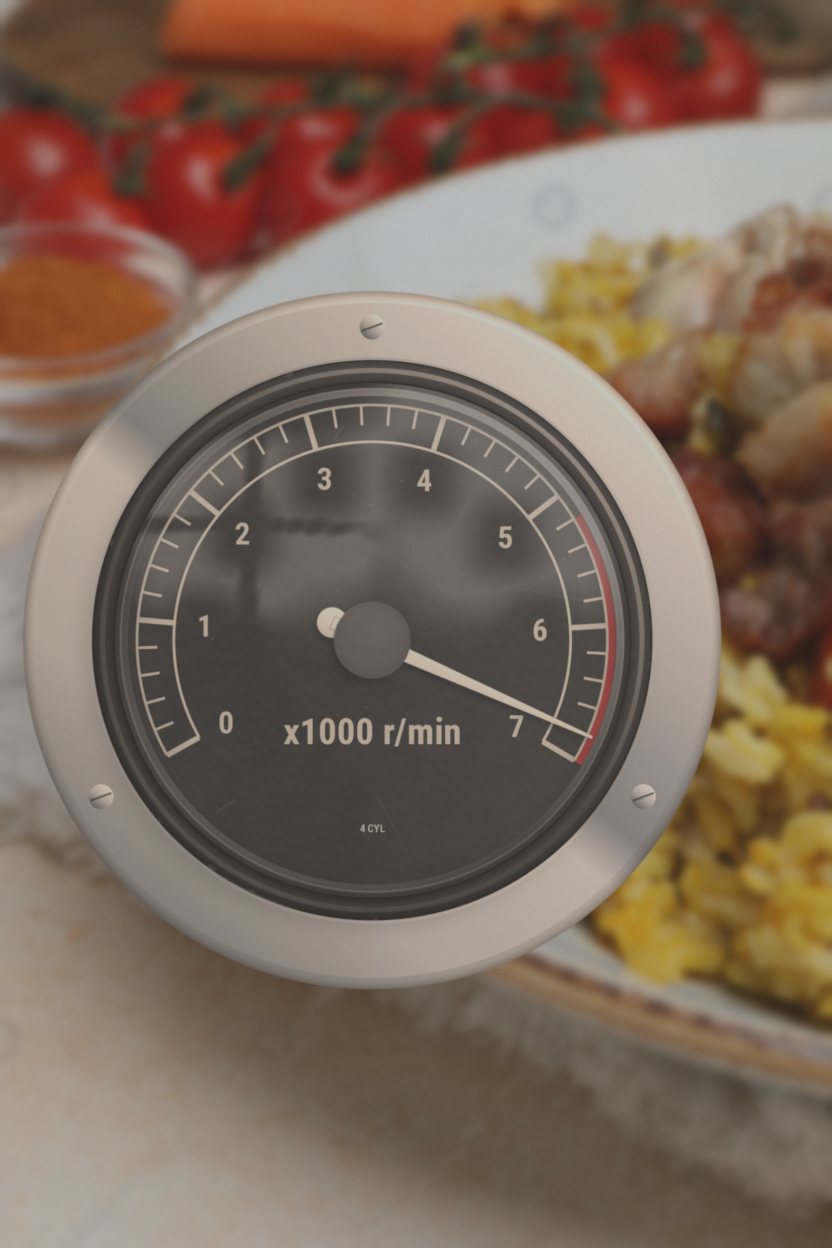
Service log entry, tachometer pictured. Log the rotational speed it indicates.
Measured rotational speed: 6800 rpm
